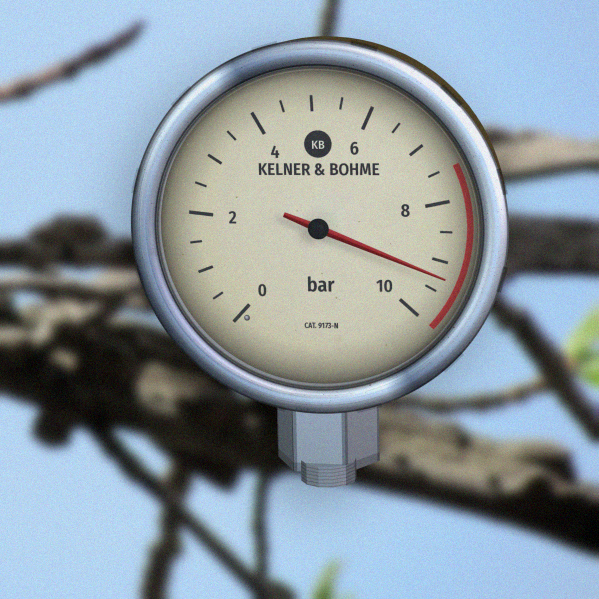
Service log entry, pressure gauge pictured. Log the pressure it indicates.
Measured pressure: 9.25 bar
